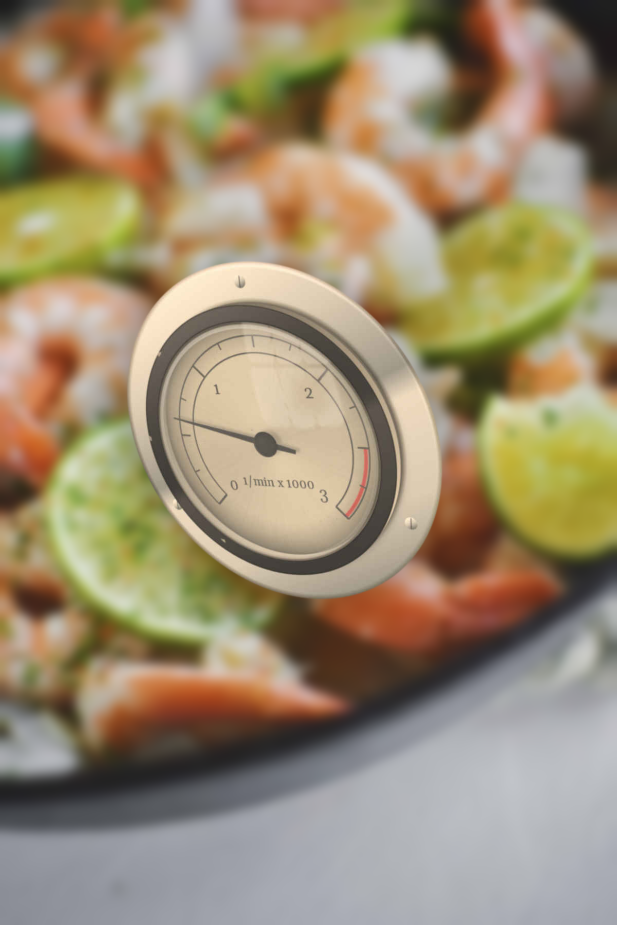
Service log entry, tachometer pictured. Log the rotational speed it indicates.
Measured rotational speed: 625 rpm
